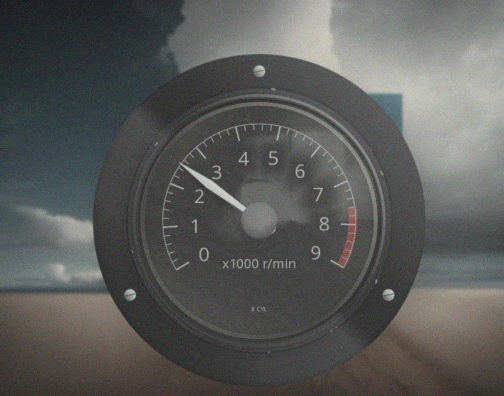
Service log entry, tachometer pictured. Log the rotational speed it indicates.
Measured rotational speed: 2500 rpm
